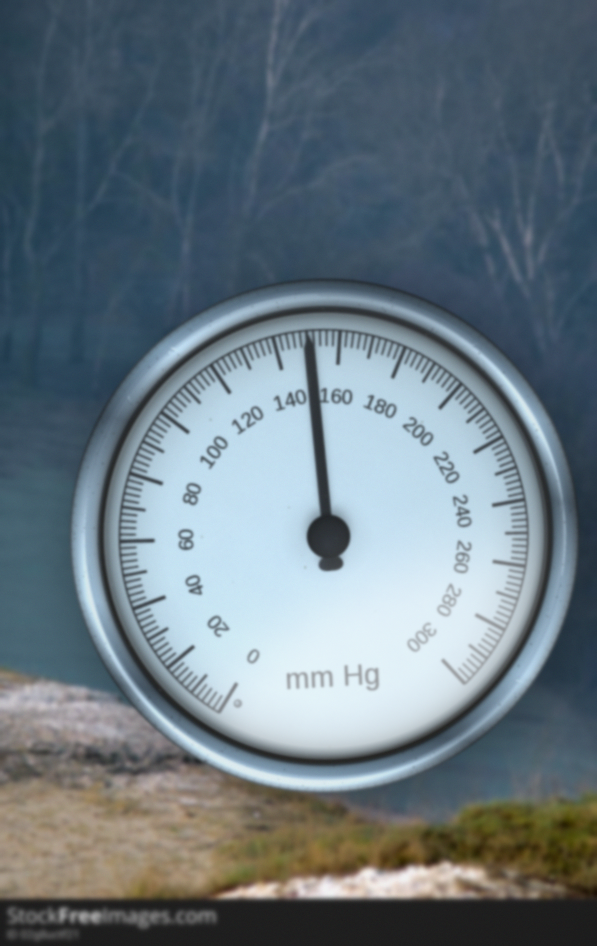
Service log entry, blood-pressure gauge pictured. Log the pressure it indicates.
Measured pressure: 150 mmHg
